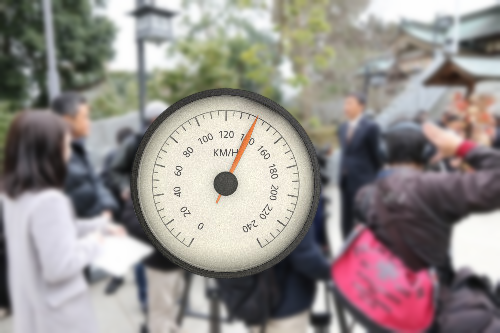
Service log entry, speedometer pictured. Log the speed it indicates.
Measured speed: 140 km/h
